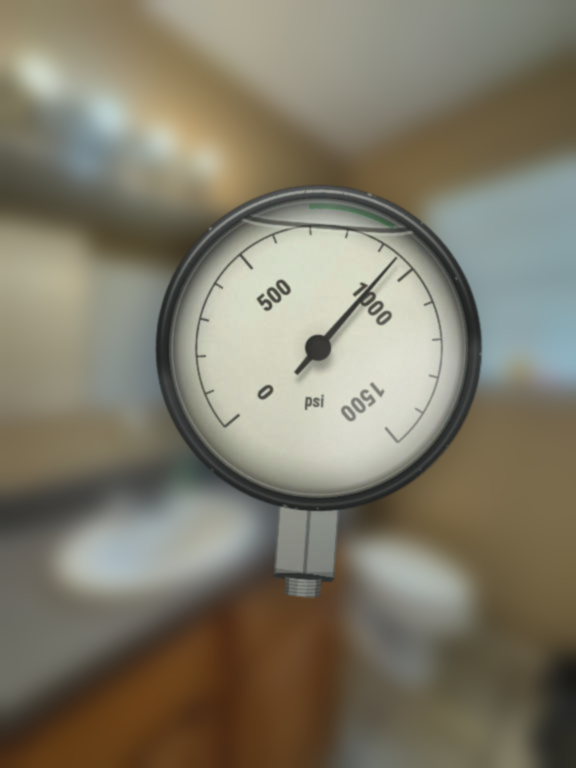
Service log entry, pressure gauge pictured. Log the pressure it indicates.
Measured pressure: 950 psi
